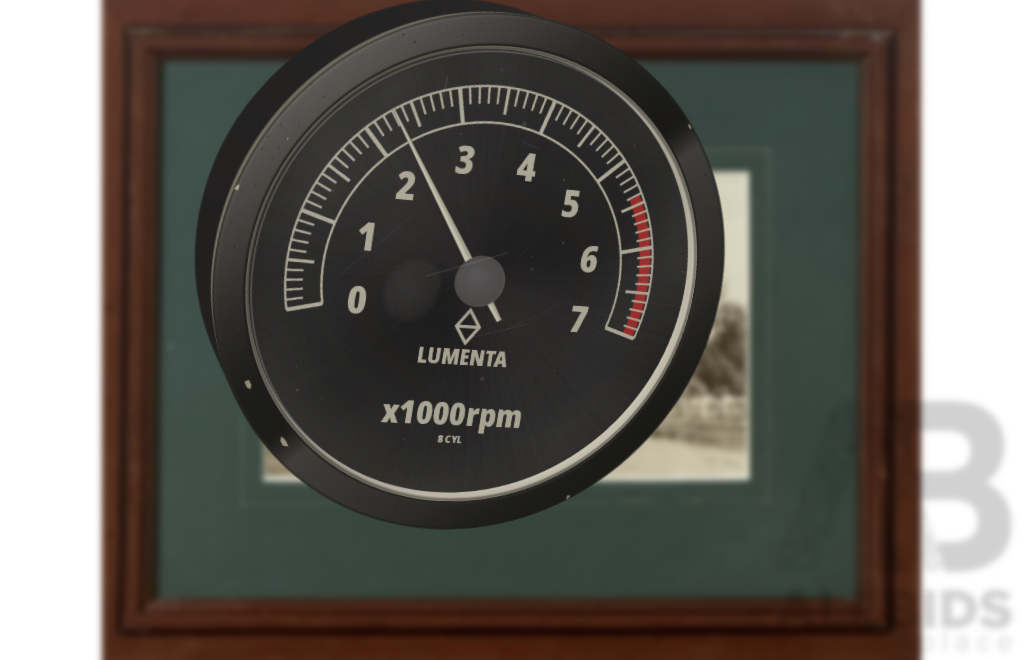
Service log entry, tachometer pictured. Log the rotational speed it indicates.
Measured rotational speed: 2300 rpm
